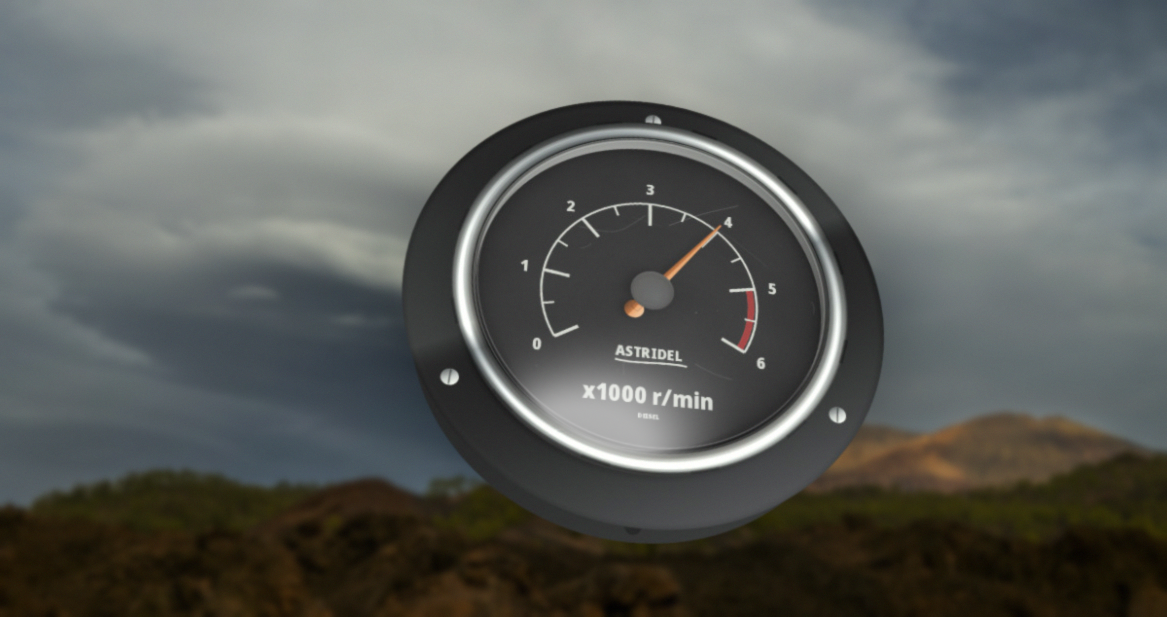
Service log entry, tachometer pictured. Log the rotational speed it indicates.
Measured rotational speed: 4000 rpm
